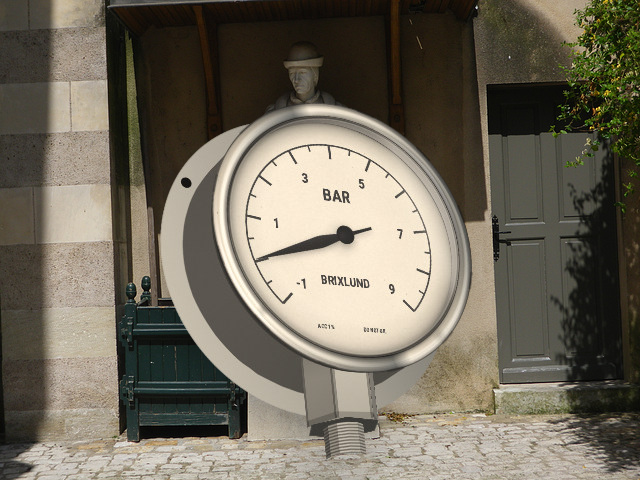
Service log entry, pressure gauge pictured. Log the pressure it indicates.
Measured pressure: 0 bar
